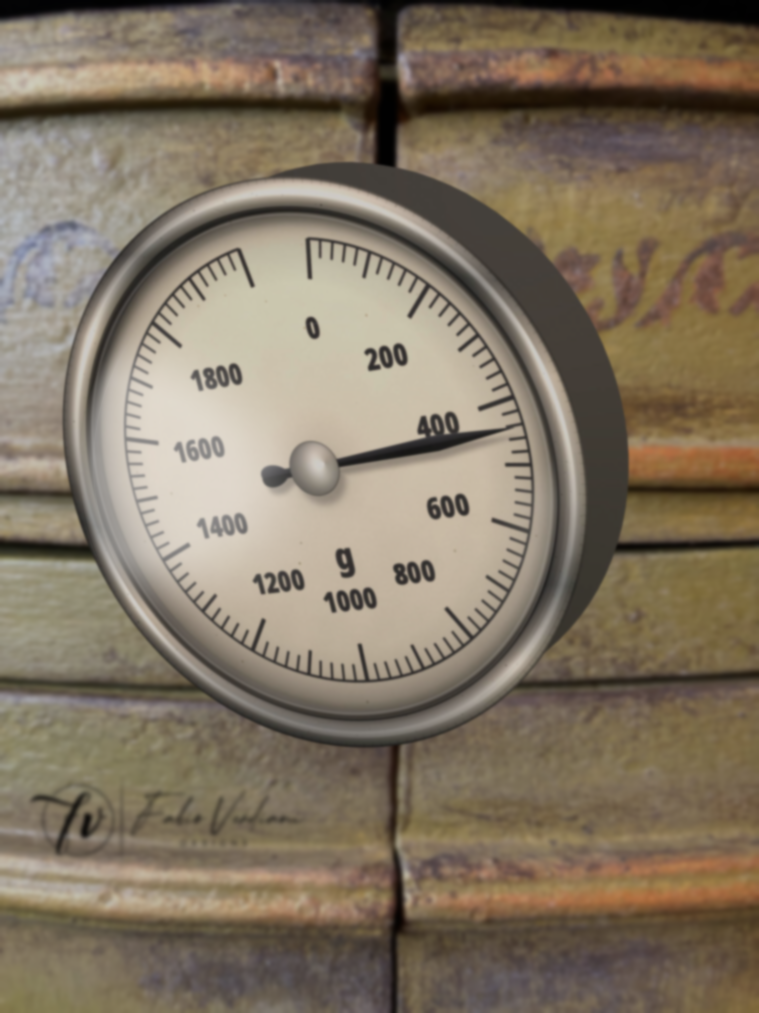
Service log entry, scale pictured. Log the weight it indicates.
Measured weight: 440 g
